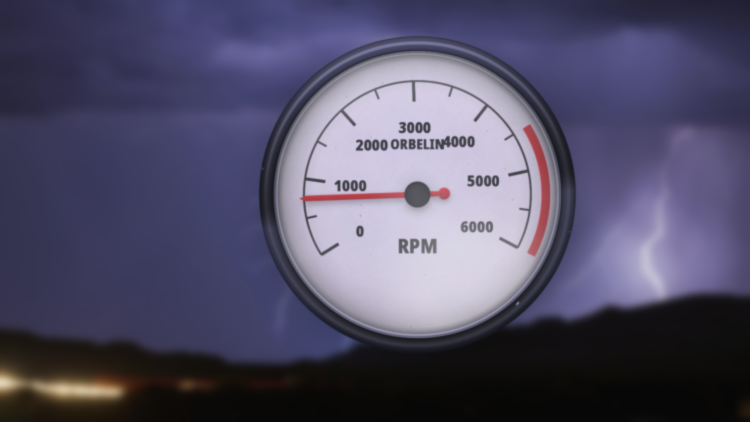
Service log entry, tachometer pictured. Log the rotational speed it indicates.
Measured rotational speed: 750 rpm
